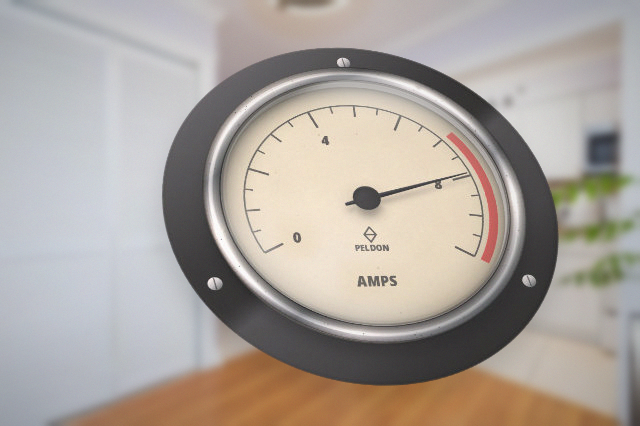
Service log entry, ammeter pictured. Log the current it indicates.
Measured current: 8 A
